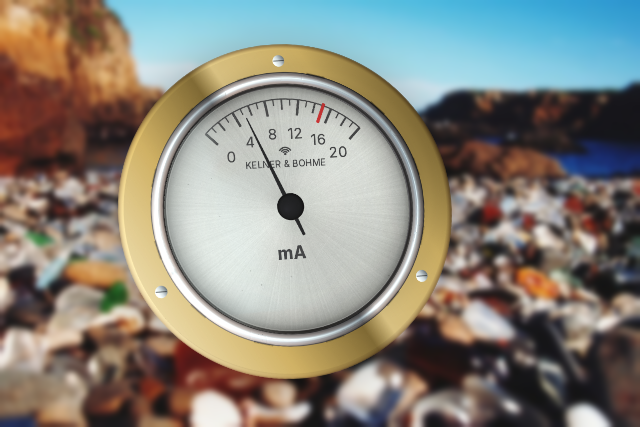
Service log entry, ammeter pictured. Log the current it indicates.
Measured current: 5 mA
